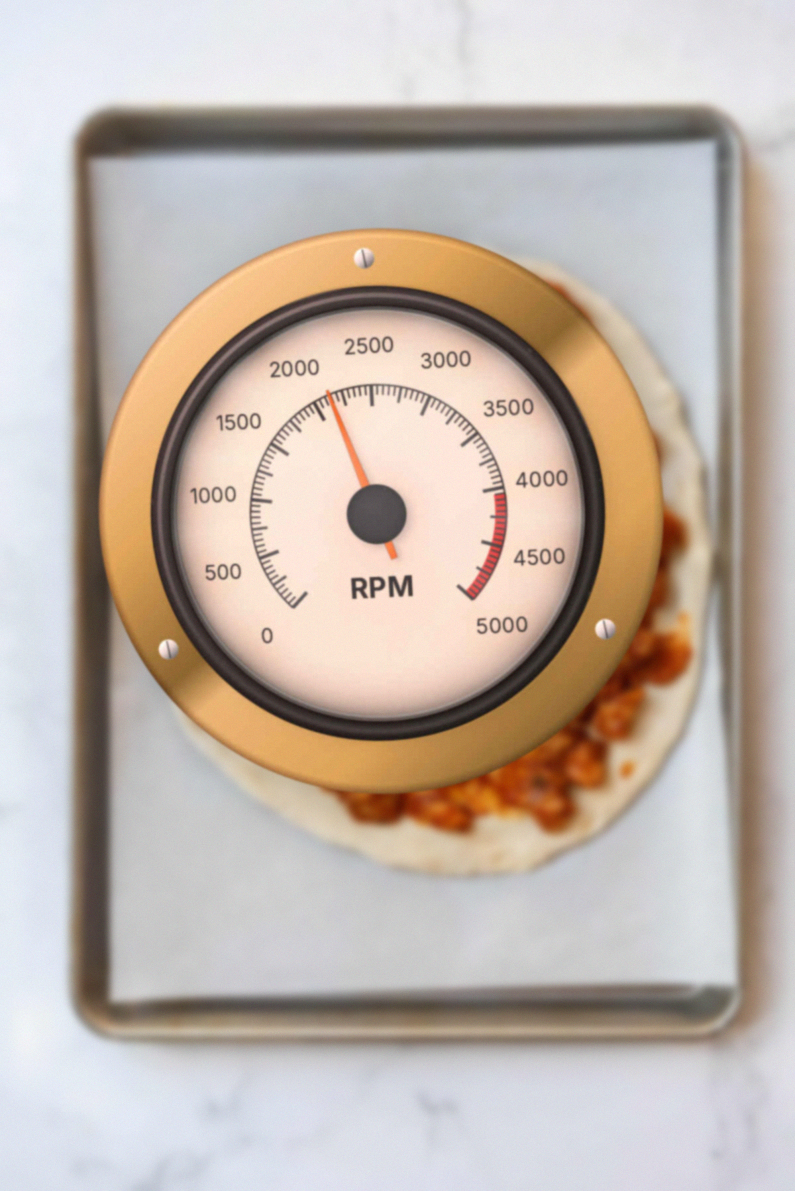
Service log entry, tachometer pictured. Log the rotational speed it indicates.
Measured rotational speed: 2150 rpm
